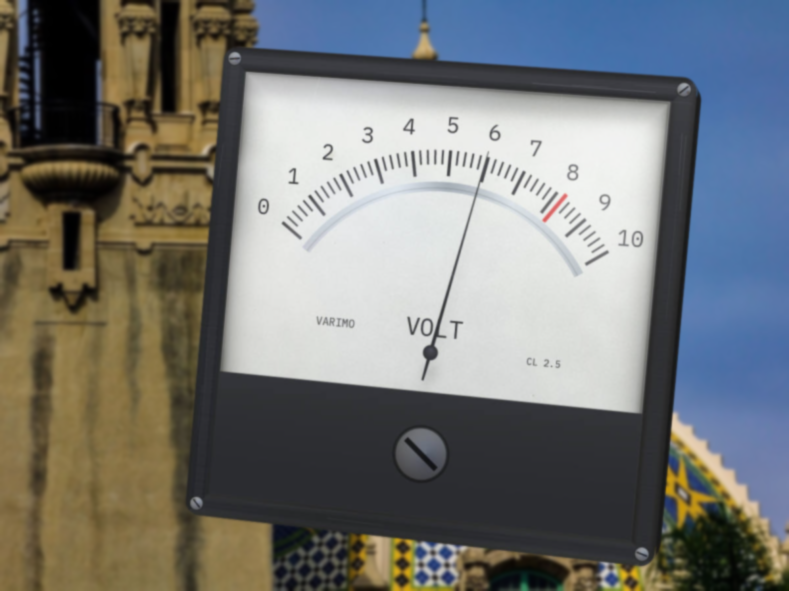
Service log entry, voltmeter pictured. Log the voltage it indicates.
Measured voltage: 6 V
